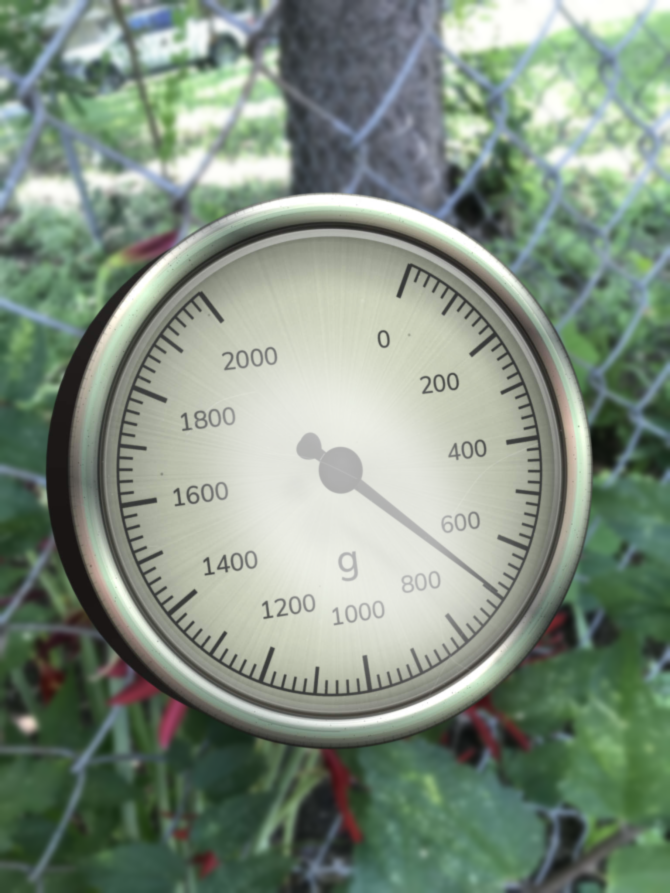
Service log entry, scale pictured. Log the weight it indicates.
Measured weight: 700 g
